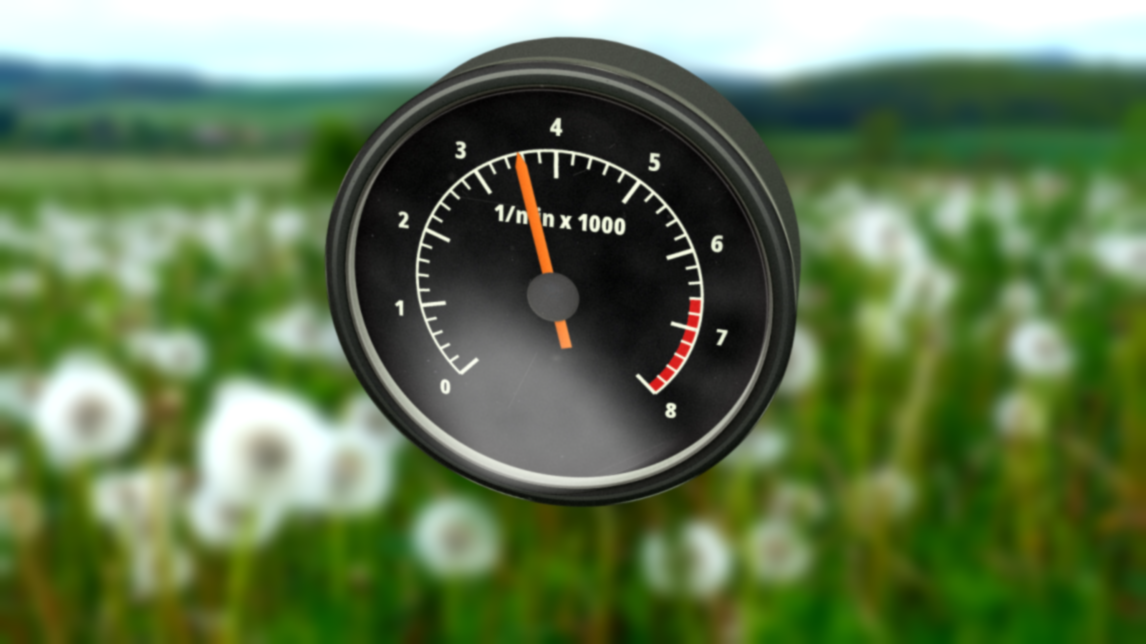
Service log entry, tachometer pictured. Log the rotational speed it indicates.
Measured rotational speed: 3600 rpm
